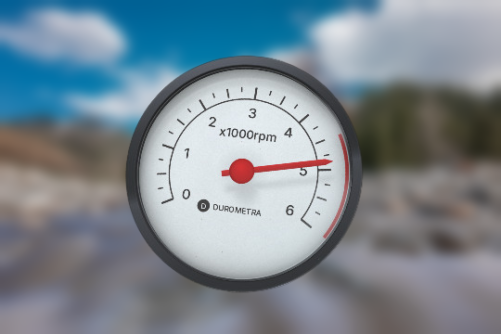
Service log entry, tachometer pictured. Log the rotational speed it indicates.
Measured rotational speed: 4875 rpm
